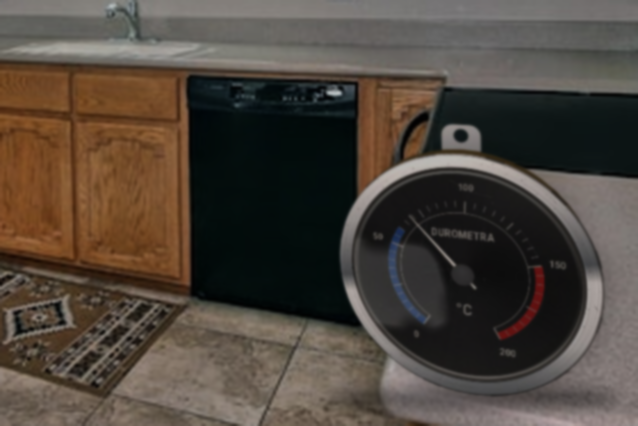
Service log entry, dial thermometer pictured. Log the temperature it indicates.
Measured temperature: 70 °C
